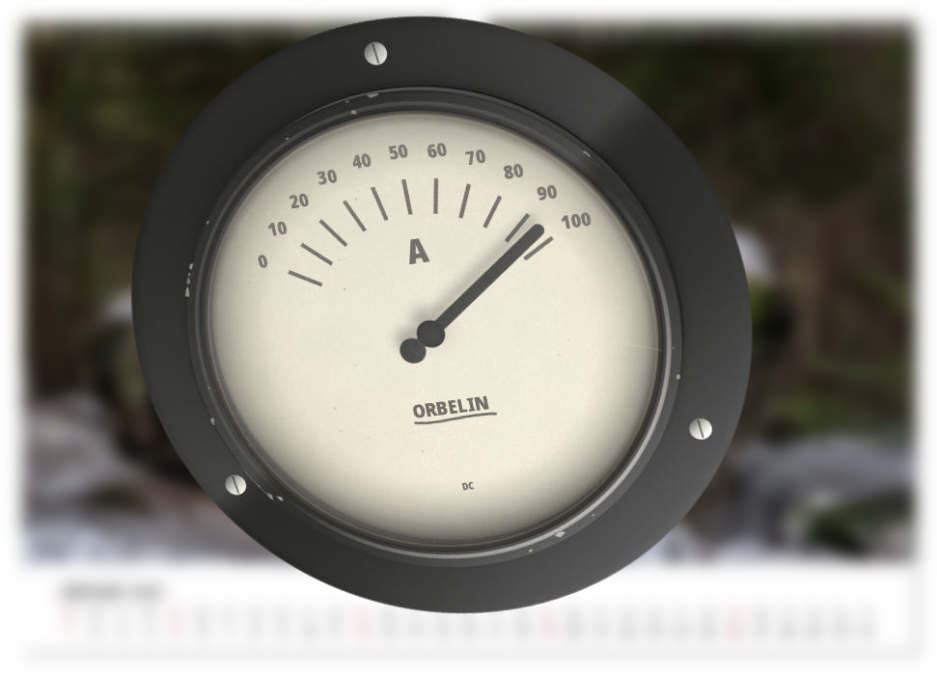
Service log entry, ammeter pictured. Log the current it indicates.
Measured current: 95 A
